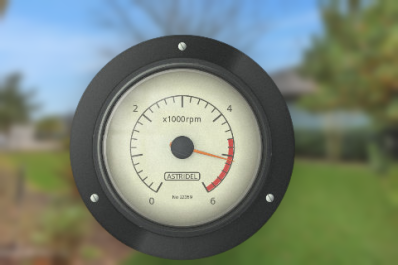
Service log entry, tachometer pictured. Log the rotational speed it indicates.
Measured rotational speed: 5100 rpm
